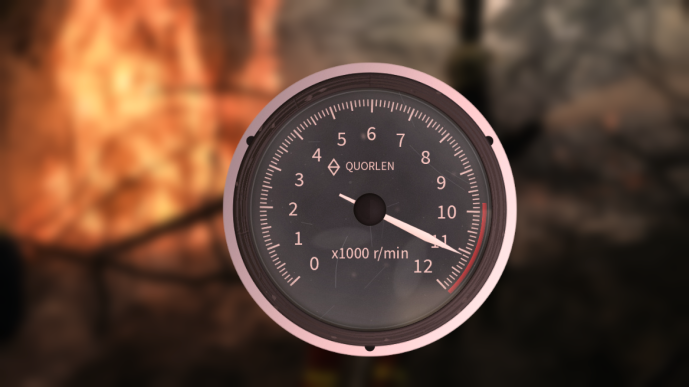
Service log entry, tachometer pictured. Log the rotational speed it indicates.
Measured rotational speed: 11100 rpm
